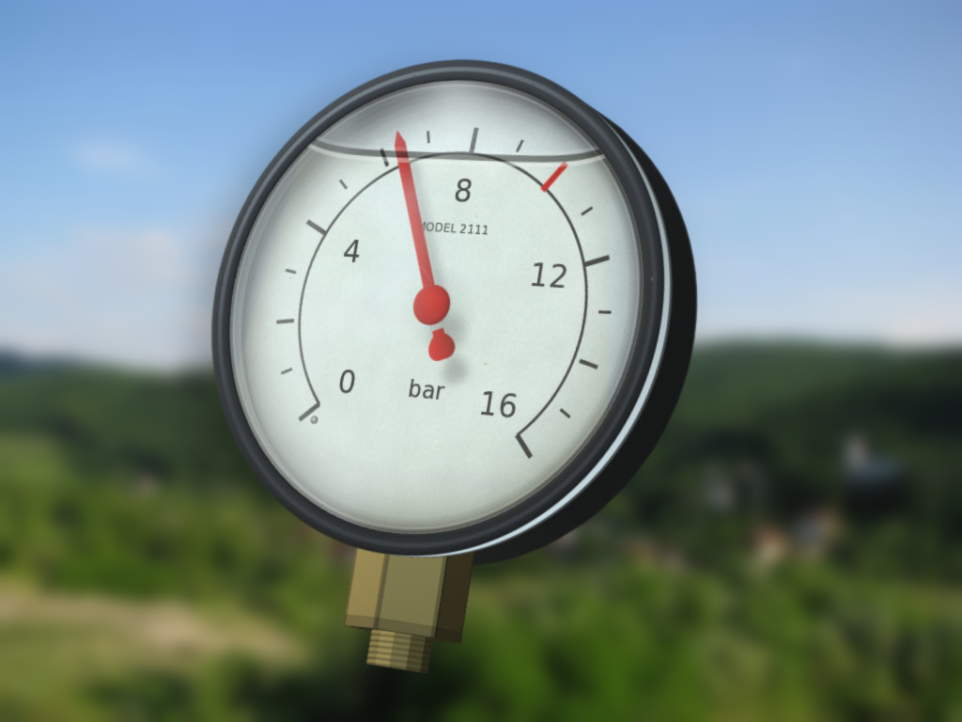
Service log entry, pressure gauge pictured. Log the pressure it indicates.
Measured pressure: 6.5 bar
